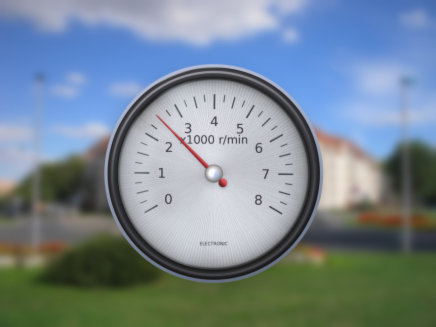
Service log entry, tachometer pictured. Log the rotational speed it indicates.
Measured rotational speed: 2500 rpm
